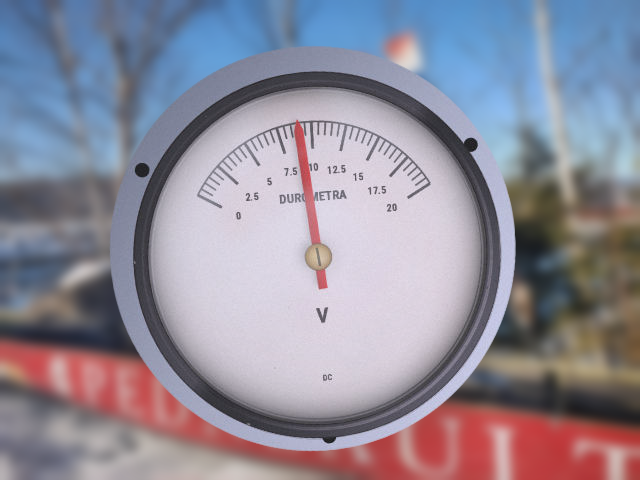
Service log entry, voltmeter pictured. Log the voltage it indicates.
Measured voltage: 9 V
